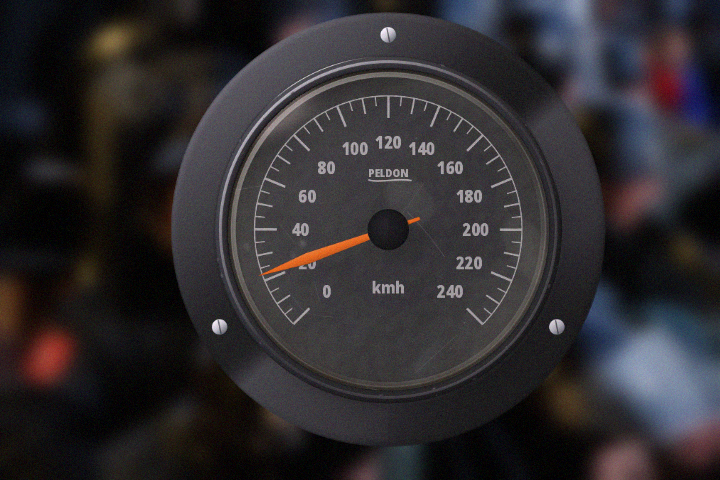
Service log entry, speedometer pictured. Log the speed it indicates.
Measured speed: 22.5 km/h
